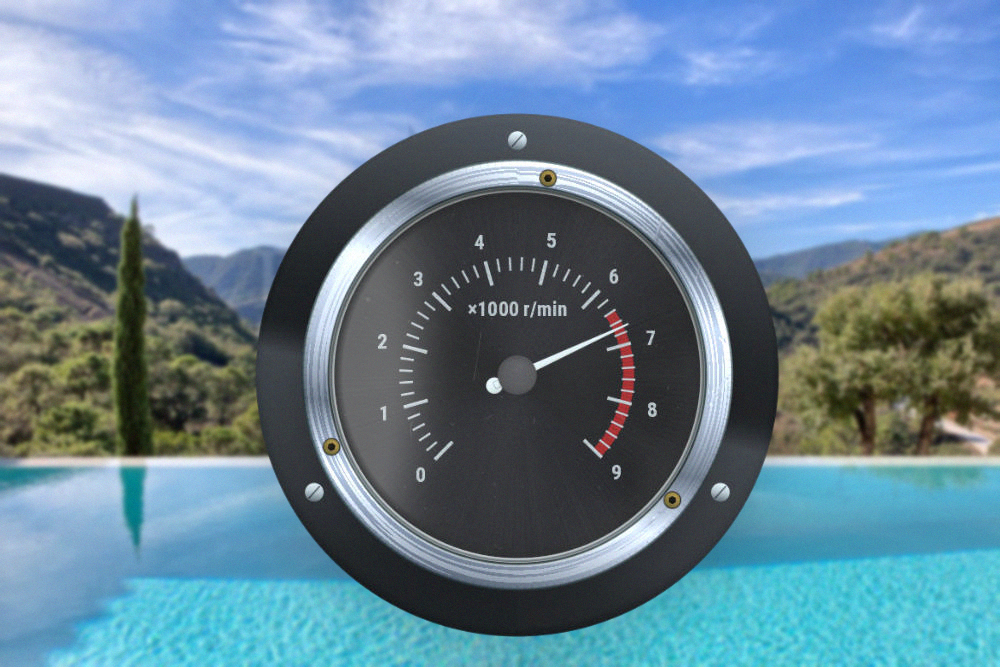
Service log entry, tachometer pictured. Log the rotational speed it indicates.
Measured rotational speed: 6700 rpm
